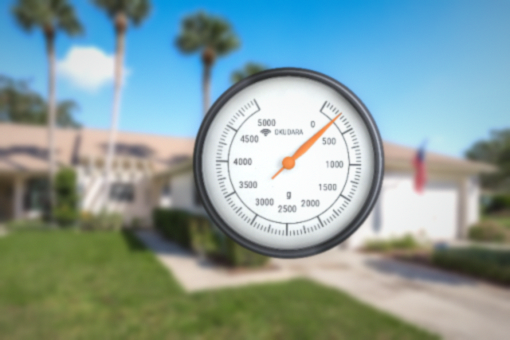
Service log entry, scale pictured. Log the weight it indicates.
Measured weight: 250 g
